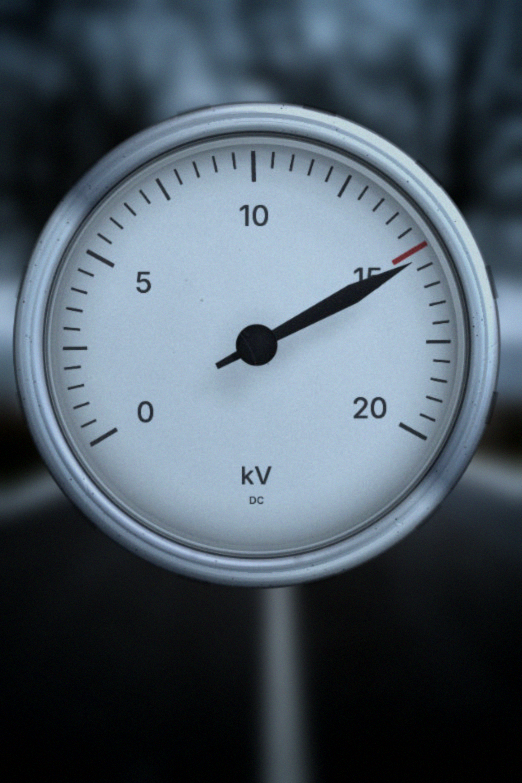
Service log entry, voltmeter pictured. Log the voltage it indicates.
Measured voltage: 15.25 kV
